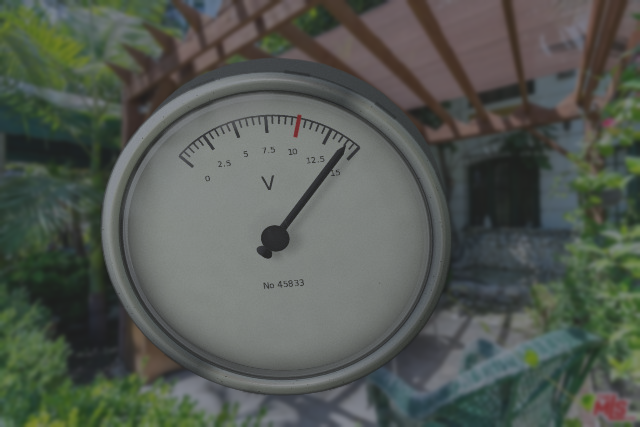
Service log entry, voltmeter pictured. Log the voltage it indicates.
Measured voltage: 14 V
